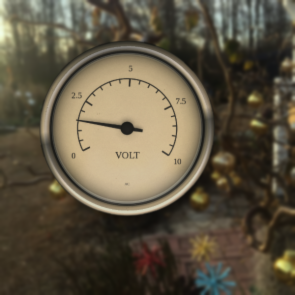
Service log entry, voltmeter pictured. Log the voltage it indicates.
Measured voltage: 1.5 V
